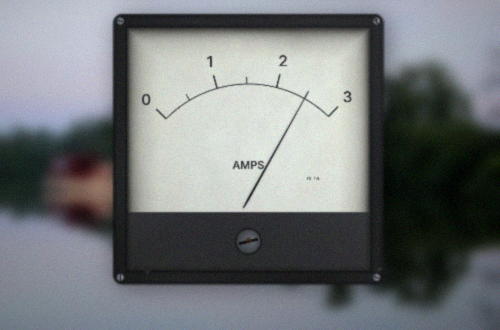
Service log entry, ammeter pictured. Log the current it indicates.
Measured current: 2.5 A
